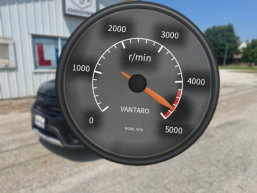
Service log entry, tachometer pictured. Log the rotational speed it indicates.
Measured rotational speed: 4700 rpm
